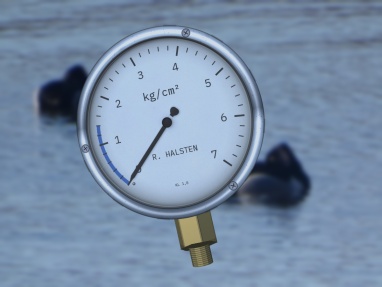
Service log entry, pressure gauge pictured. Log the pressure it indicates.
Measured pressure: 0 kg/cm²
